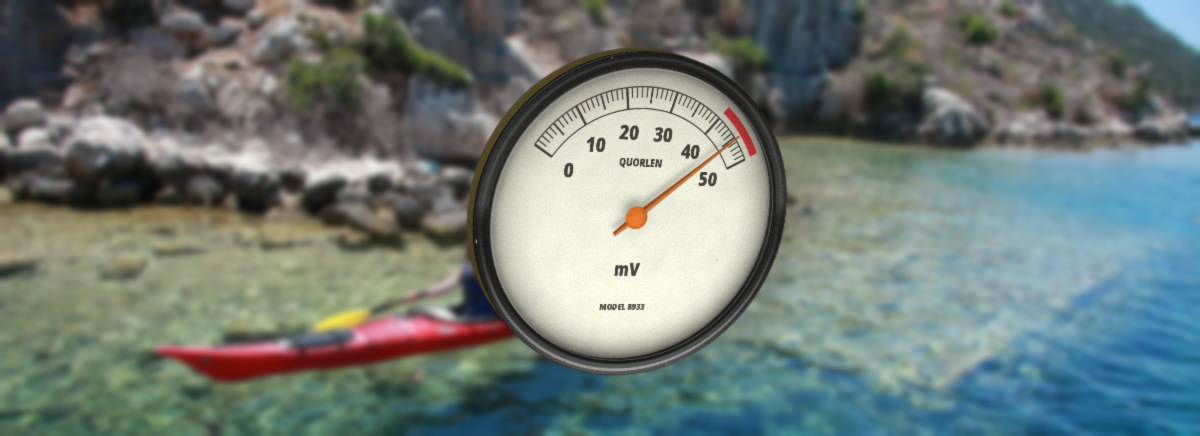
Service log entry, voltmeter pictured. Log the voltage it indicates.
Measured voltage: 45 mV
